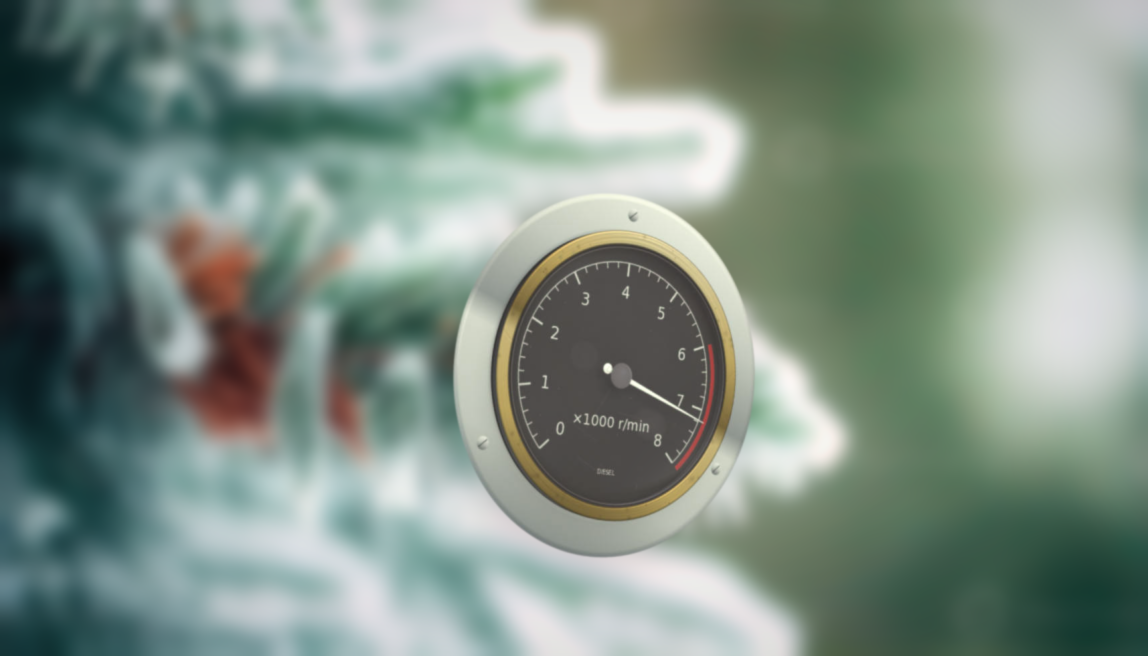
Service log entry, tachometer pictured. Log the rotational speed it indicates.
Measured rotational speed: 7200 rpm
